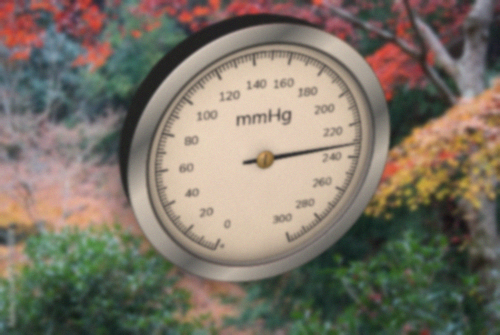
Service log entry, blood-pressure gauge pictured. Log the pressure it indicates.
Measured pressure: 230 mmHg
